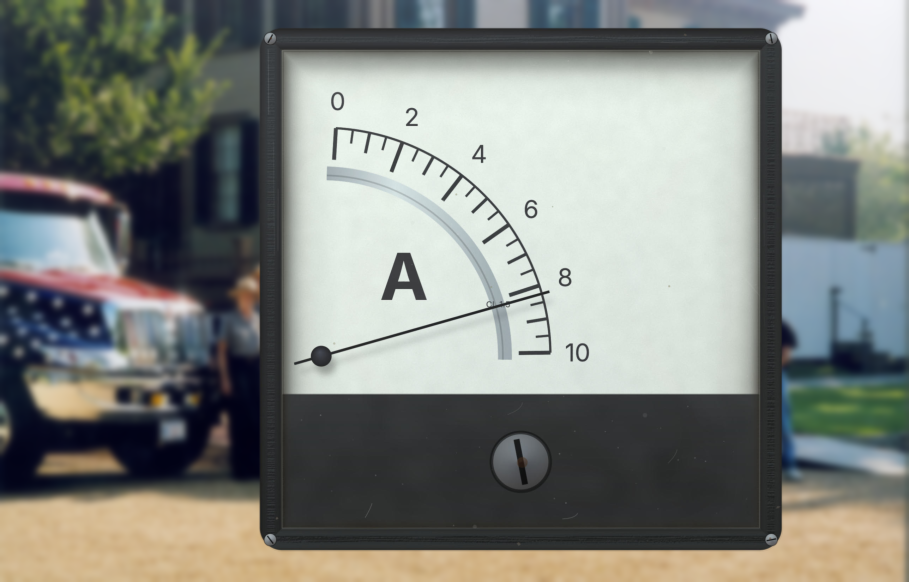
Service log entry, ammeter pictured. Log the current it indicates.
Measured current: 8.25 A
